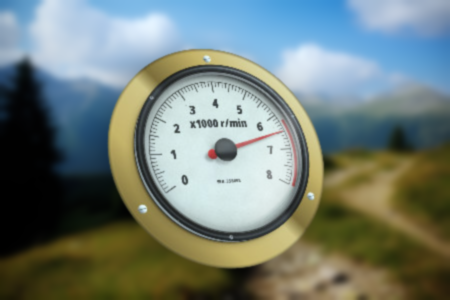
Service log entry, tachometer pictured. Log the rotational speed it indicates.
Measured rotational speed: 6500 rpm
